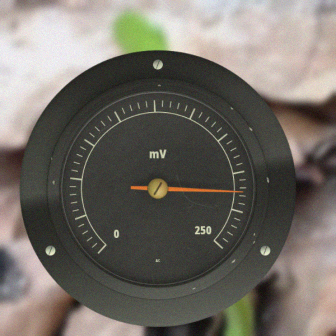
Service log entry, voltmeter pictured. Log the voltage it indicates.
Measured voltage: 212.5 mV
